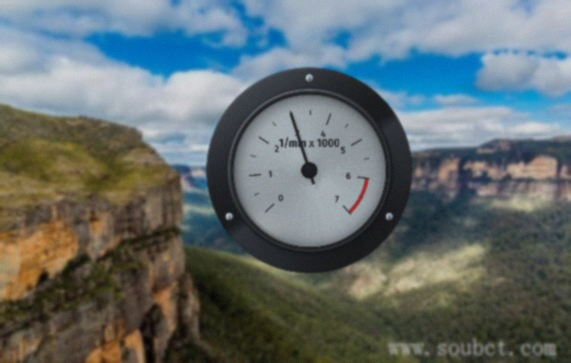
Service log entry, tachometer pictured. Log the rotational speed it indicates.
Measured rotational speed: 3000 rpm
